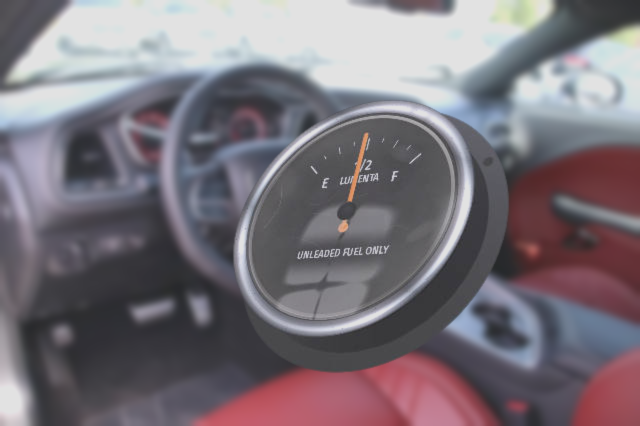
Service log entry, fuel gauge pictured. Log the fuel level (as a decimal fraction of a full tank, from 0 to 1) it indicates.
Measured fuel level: 0.5
